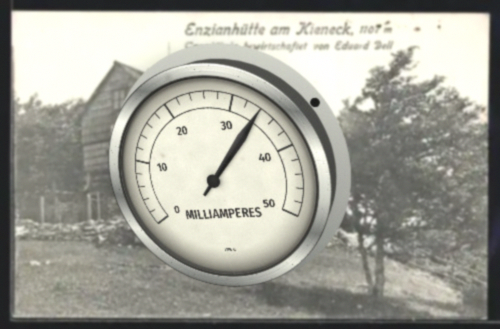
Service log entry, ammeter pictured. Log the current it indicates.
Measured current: 34 mA
